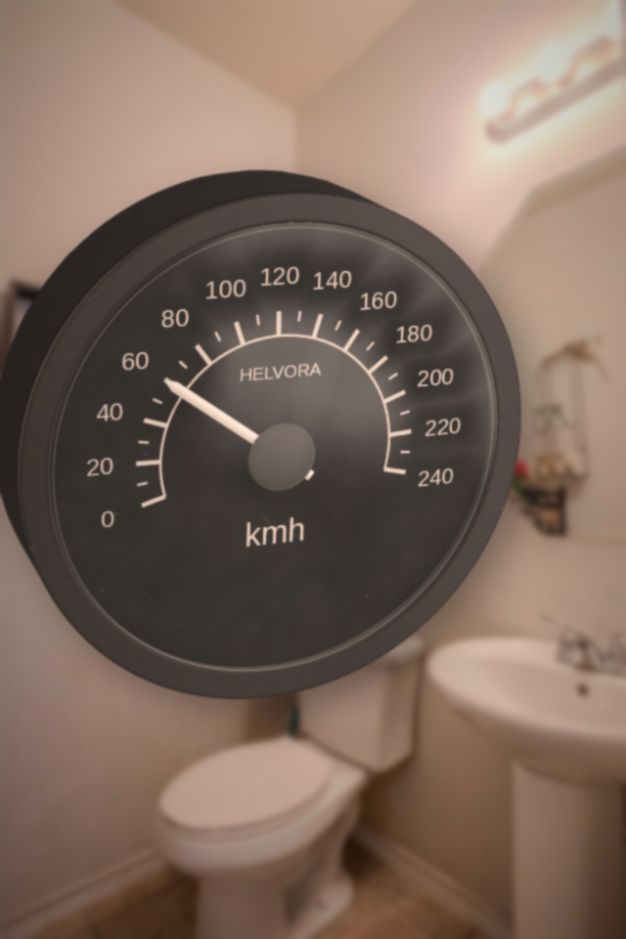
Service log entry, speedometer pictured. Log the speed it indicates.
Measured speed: 60 km/h
